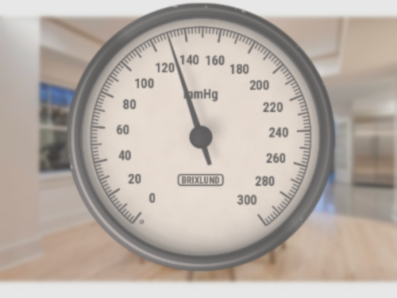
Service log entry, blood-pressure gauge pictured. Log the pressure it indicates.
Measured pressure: 130 mmHg
